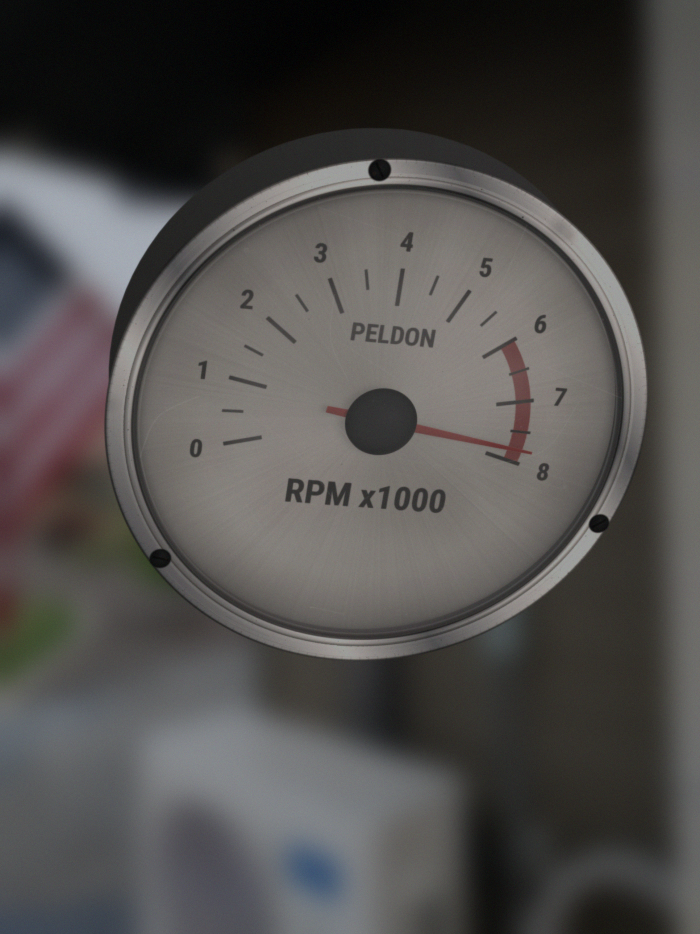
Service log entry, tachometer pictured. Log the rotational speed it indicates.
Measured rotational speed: 7750 rpm
